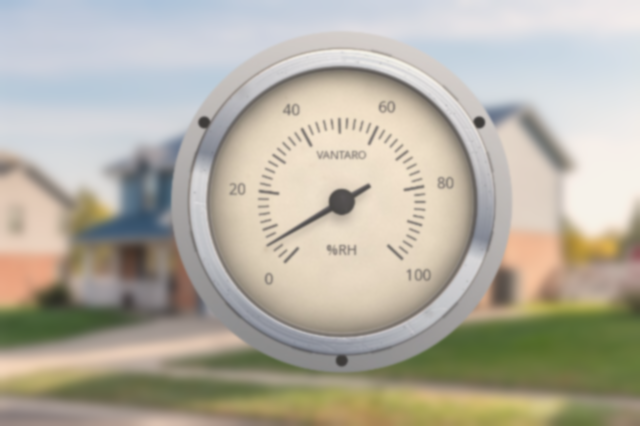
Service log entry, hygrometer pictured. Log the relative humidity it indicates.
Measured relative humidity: 6 %
